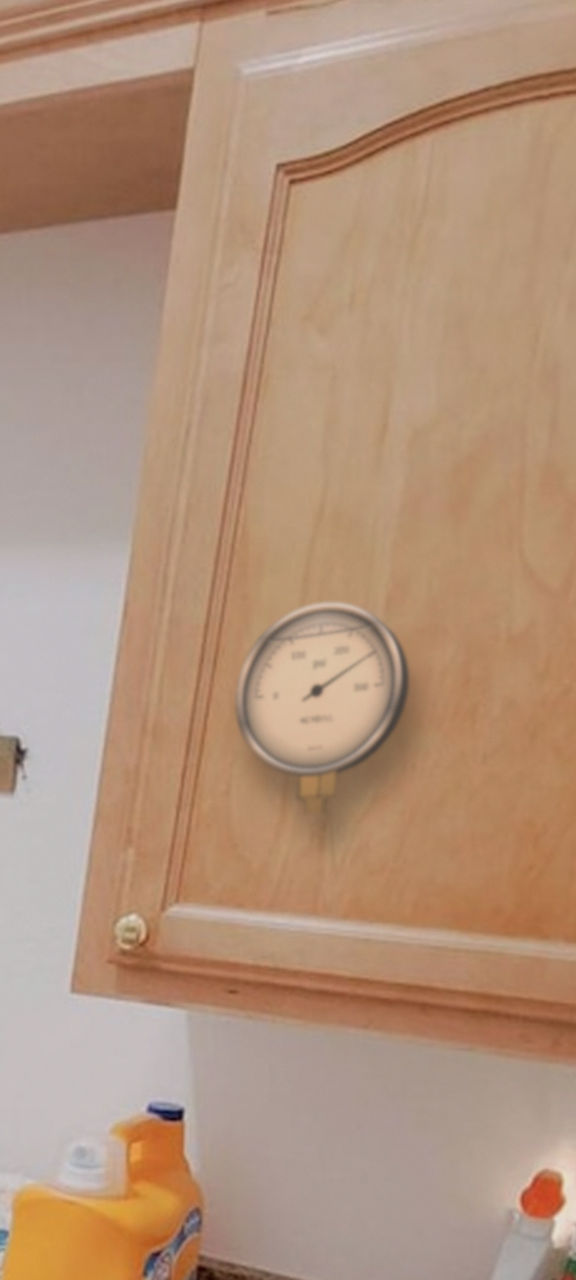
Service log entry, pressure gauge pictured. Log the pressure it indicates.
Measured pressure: 250 psi
